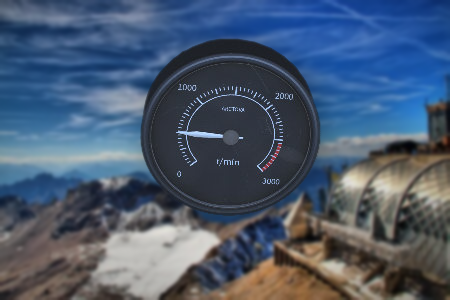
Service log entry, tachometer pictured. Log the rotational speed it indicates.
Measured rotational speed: 500 rpm
